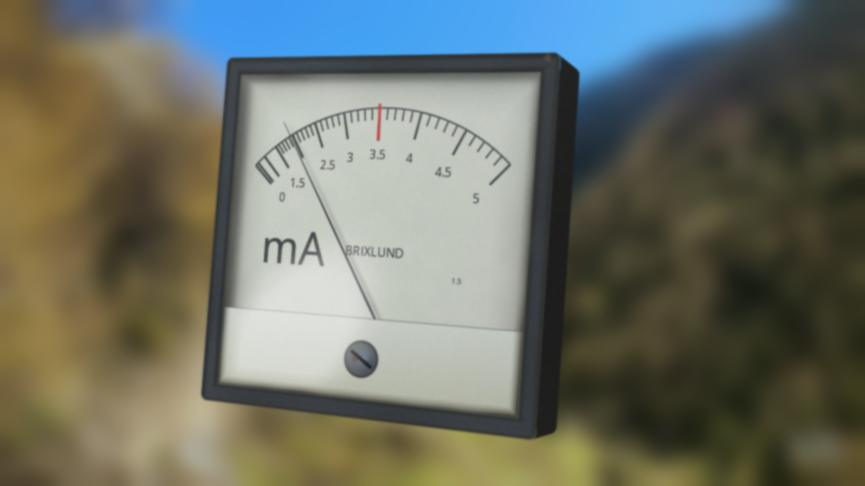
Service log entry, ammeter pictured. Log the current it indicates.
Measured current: 2 mA
